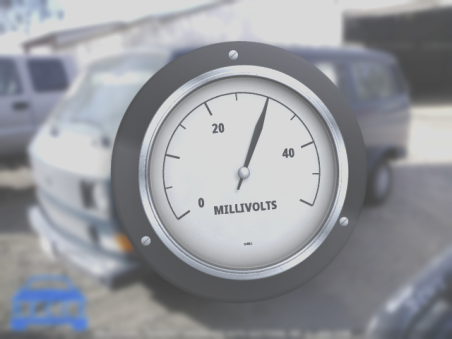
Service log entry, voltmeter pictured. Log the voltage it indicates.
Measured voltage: 30 mV
